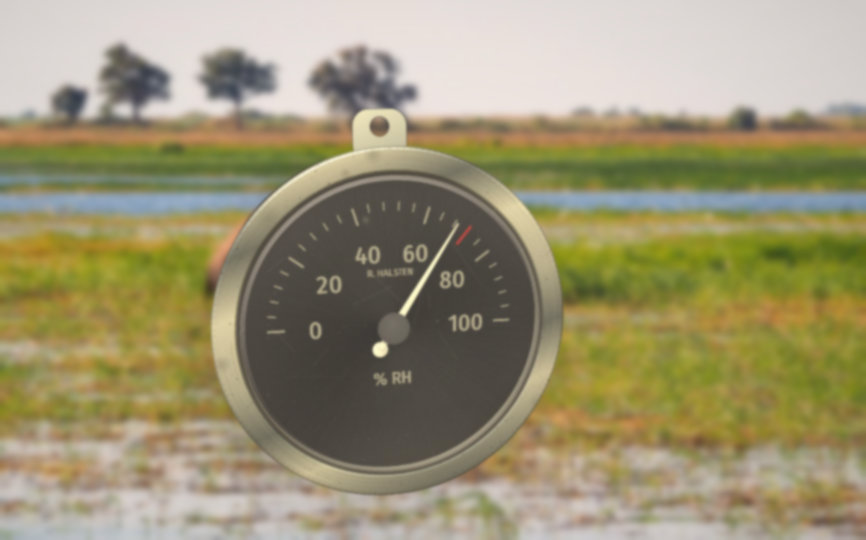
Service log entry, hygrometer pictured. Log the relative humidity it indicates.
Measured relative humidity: 68 %
